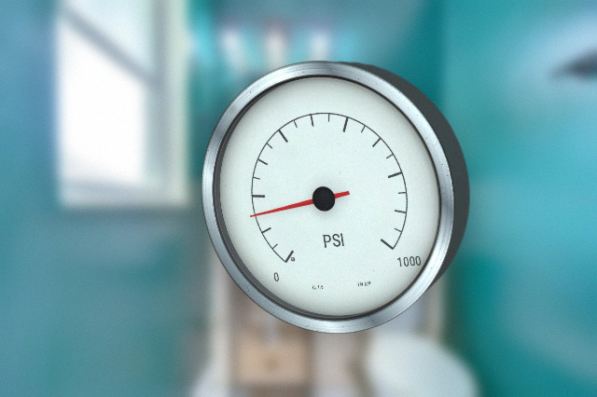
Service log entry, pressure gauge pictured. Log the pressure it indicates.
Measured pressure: 150 psi
